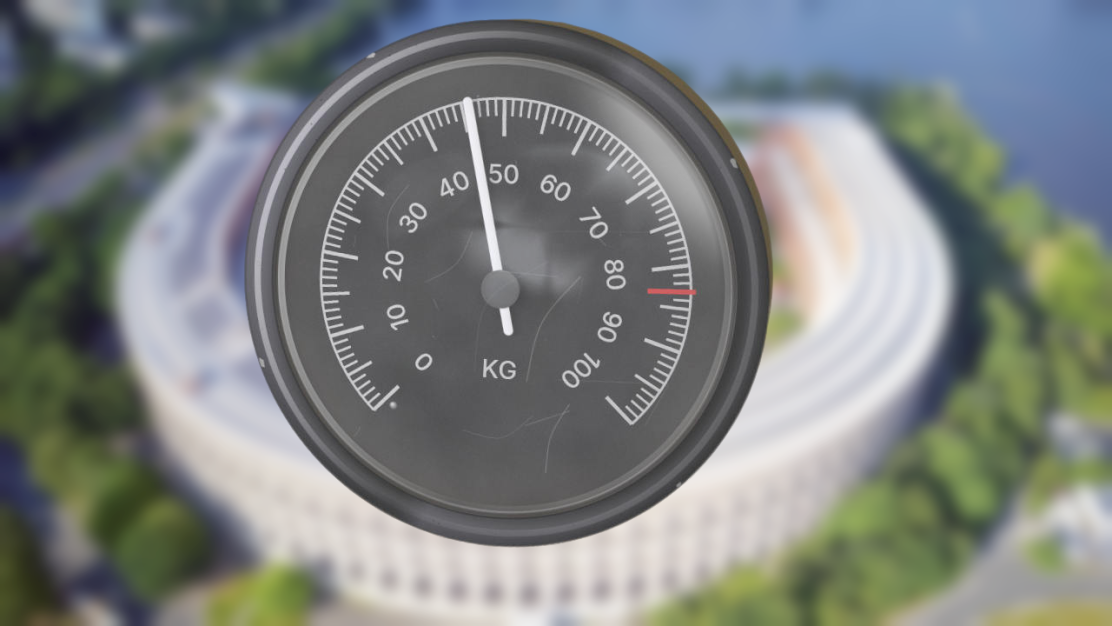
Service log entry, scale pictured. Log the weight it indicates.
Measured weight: 46 kg
